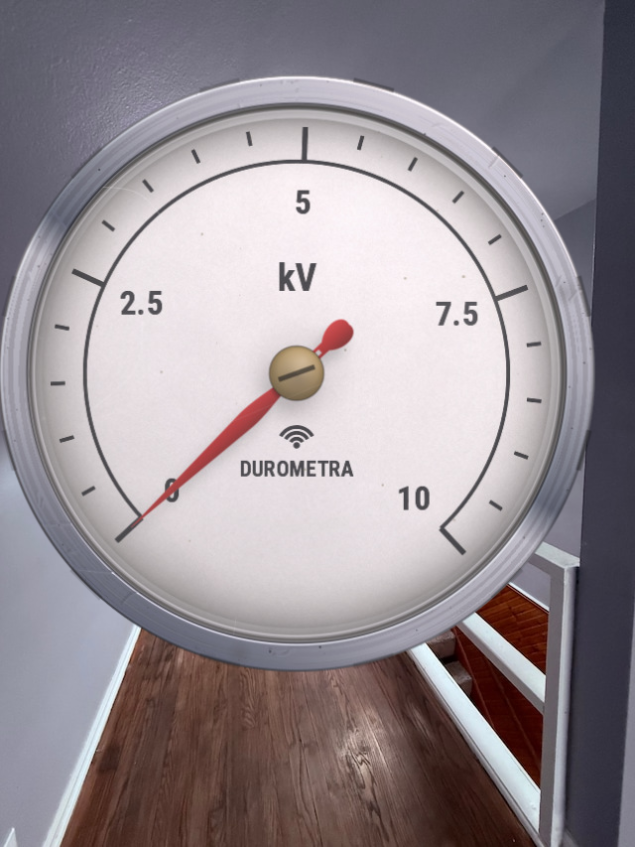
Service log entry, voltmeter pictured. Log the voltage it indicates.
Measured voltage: 0 kV
